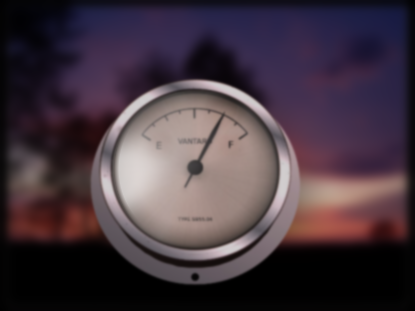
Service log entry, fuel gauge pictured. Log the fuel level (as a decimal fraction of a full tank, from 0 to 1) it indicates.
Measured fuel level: 0.75
